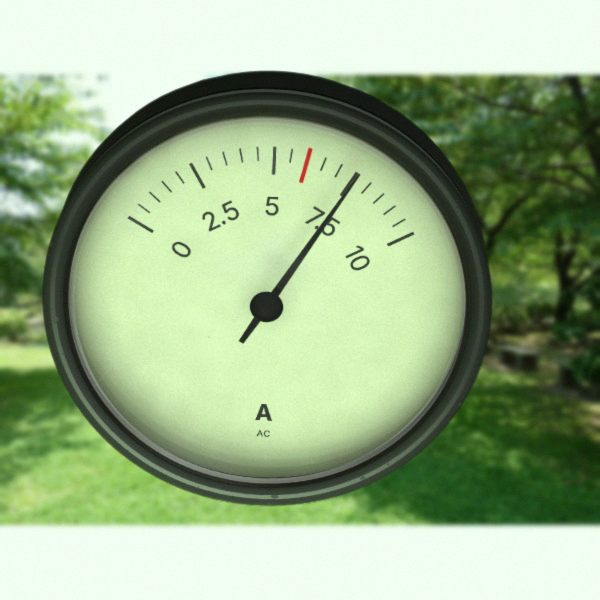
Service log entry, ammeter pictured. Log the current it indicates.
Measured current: 7.5 A
